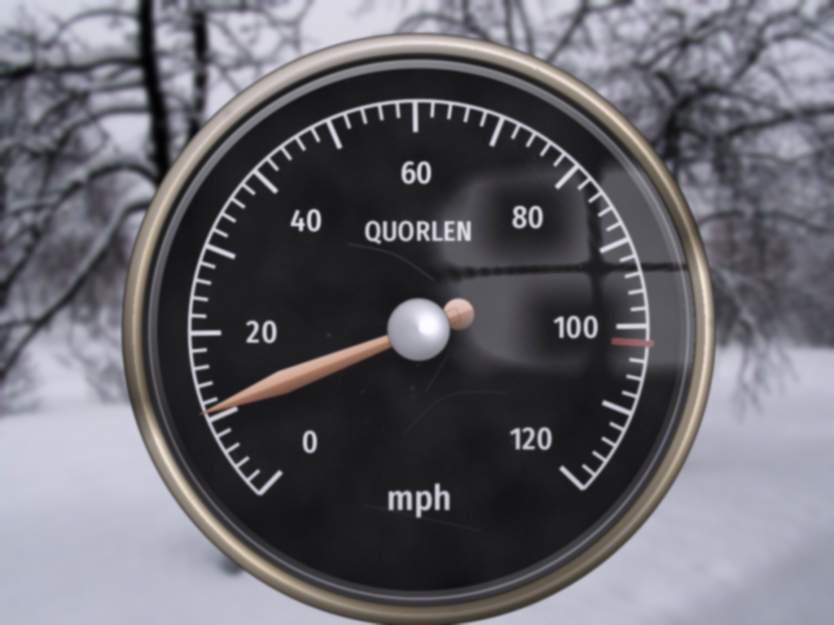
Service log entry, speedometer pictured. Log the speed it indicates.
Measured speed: 11 mph
